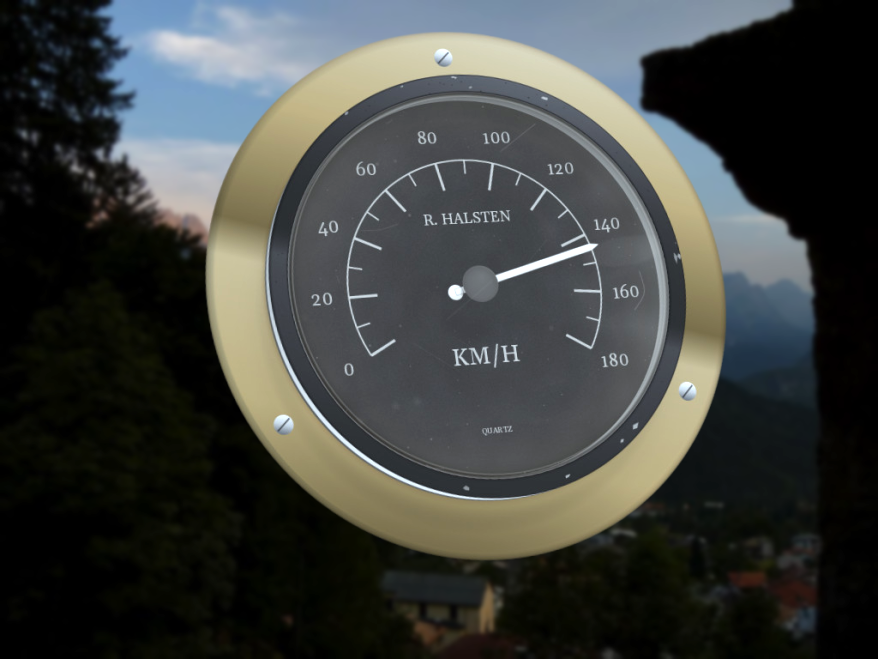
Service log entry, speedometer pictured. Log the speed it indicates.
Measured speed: 145 km/h
